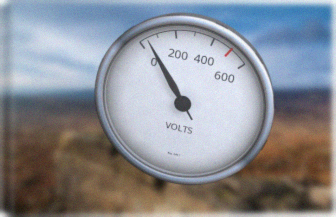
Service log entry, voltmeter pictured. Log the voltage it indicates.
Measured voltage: 50 V
